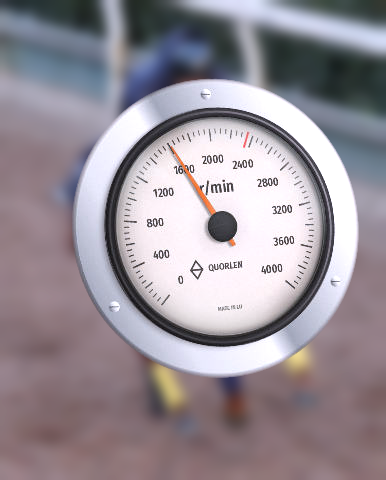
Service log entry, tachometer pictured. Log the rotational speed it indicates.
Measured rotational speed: 1600 rpm
